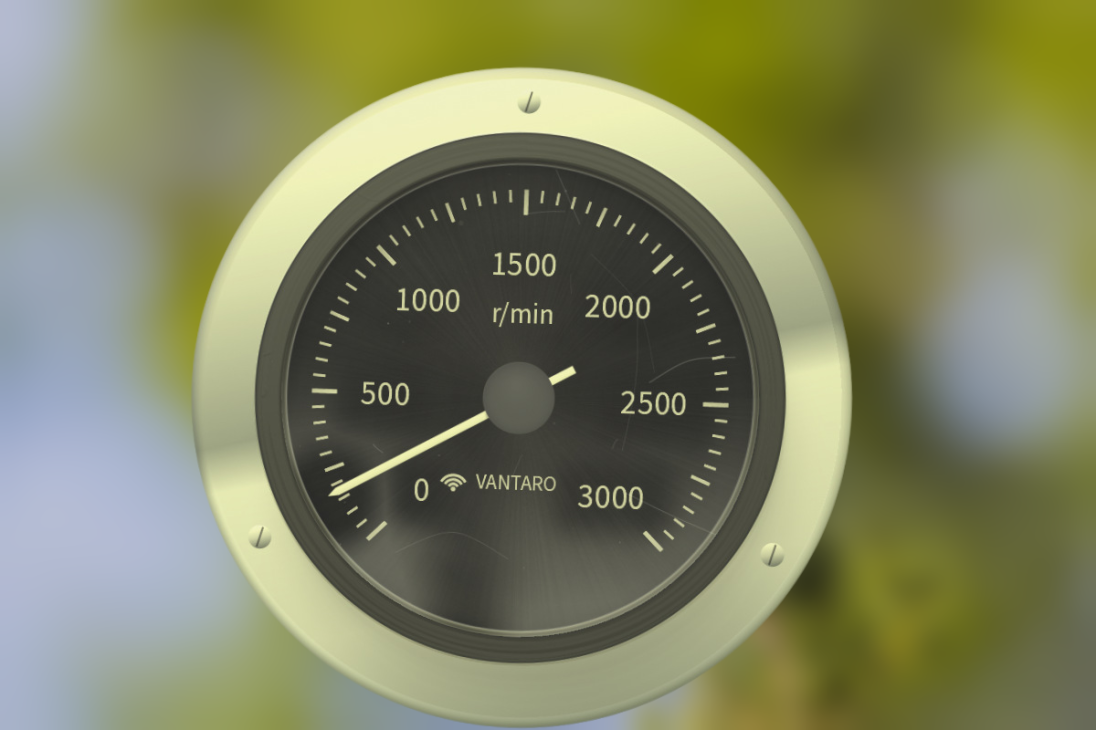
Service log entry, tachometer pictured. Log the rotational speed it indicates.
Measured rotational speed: 175 rpm
